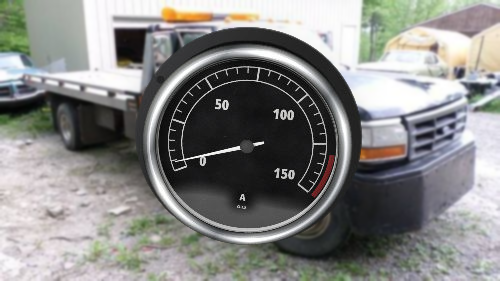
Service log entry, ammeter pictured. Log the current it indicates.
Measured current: 5 A
